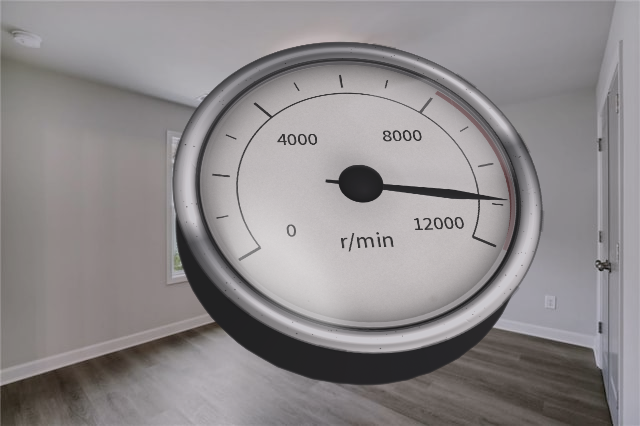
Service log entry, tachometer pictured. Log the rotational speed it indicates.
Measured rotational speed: 11000 rpm
